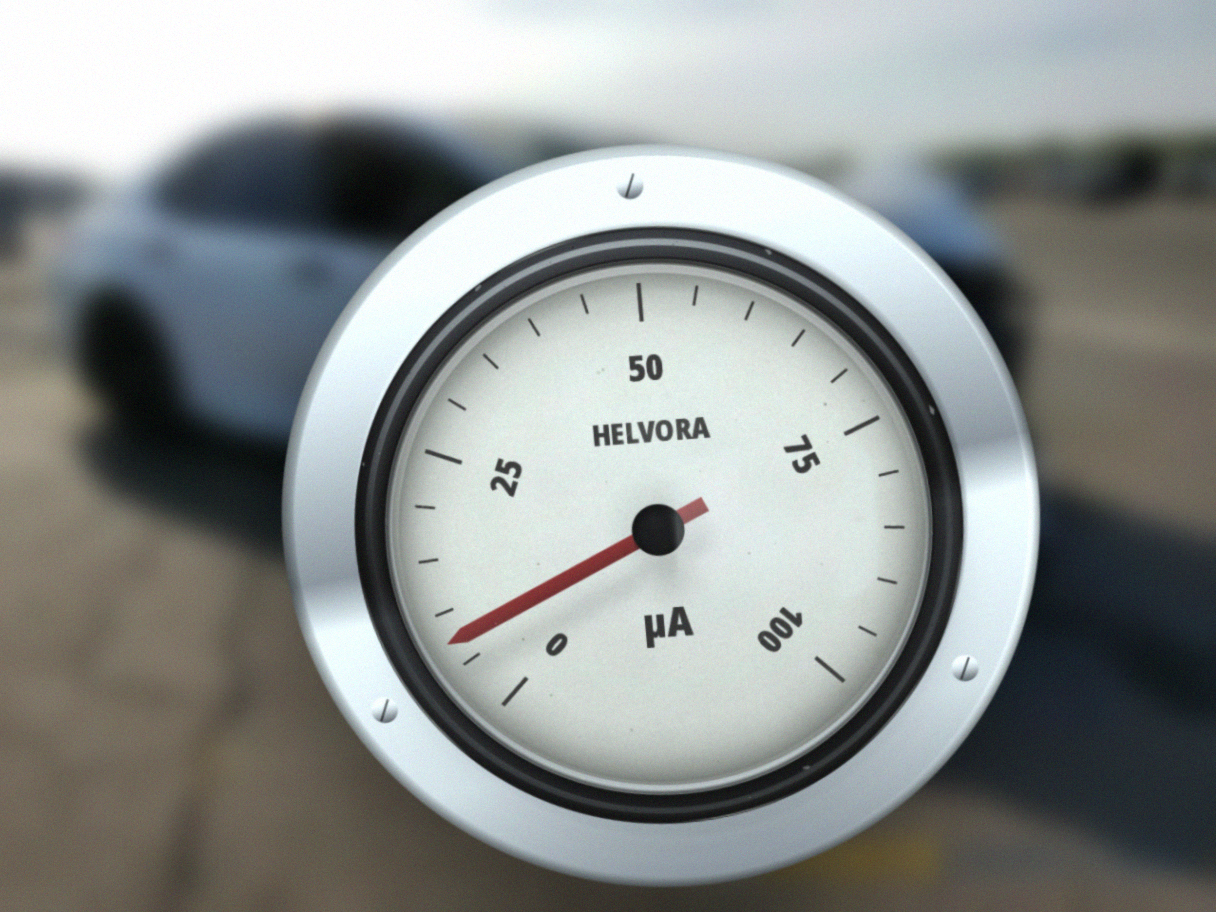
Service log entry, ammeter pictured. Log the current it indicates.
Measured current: 7.5 µA
